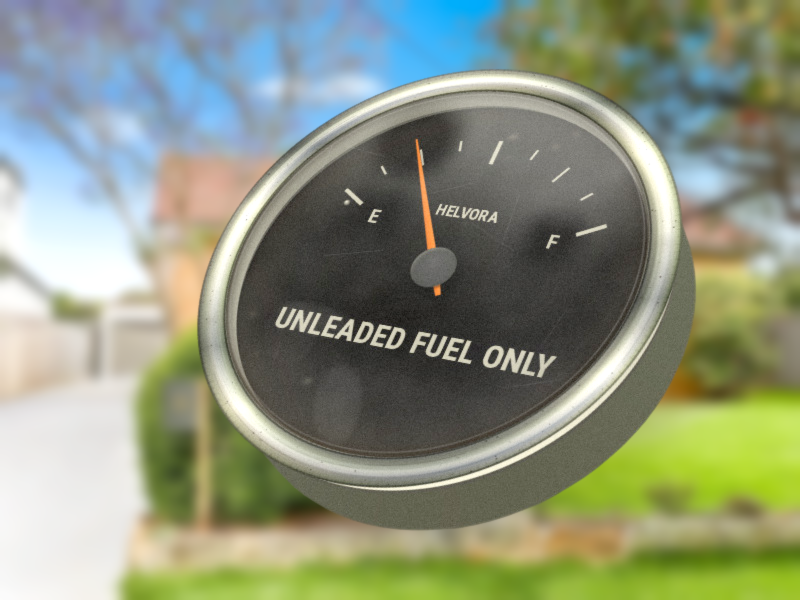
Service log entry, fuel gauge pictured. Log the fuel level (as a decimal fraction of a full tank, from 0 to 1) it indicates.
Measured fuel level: 0.25
